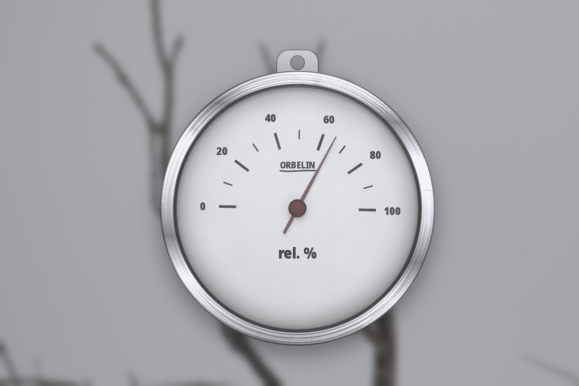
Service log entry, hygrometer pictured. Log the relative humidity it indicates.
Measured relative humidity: 65 %
